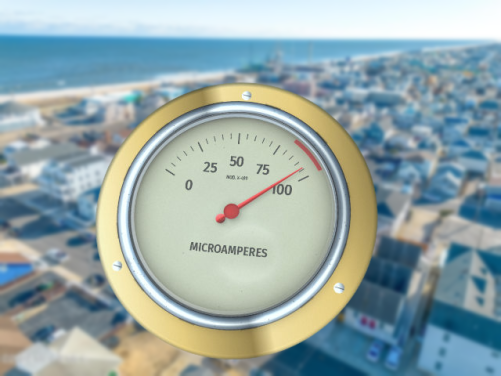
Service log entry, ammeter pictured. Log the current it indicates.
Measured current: 95 µA
